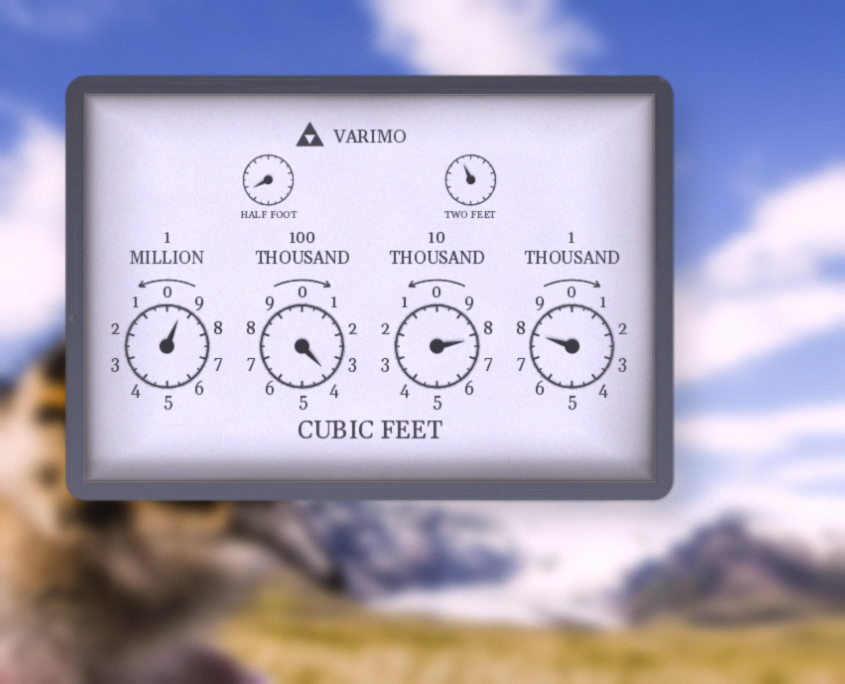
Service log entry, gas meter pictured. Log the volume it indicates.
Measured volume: 937800 ft³
